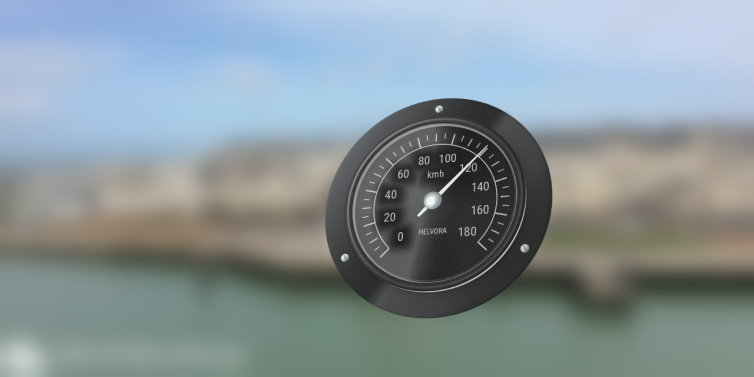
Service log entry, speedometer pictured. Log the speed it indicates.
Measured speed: 120 km/h
